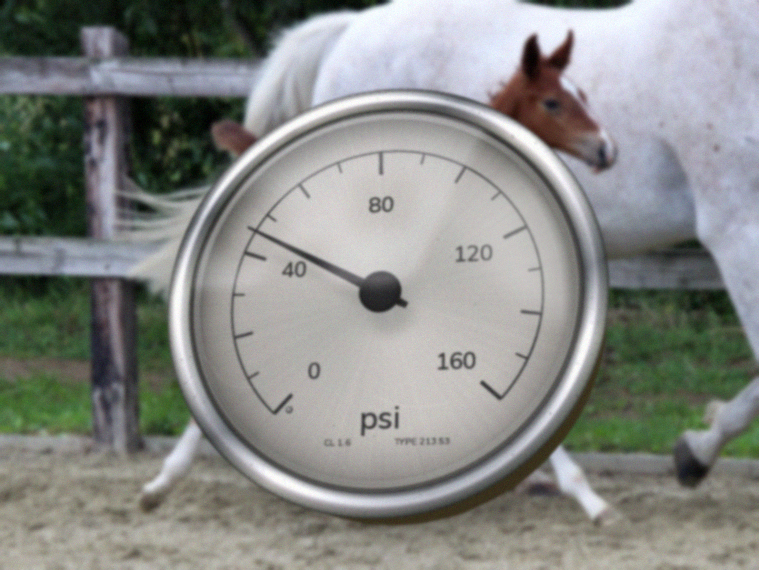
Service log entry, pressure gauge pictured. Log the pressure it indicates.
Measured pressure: 45 psi
